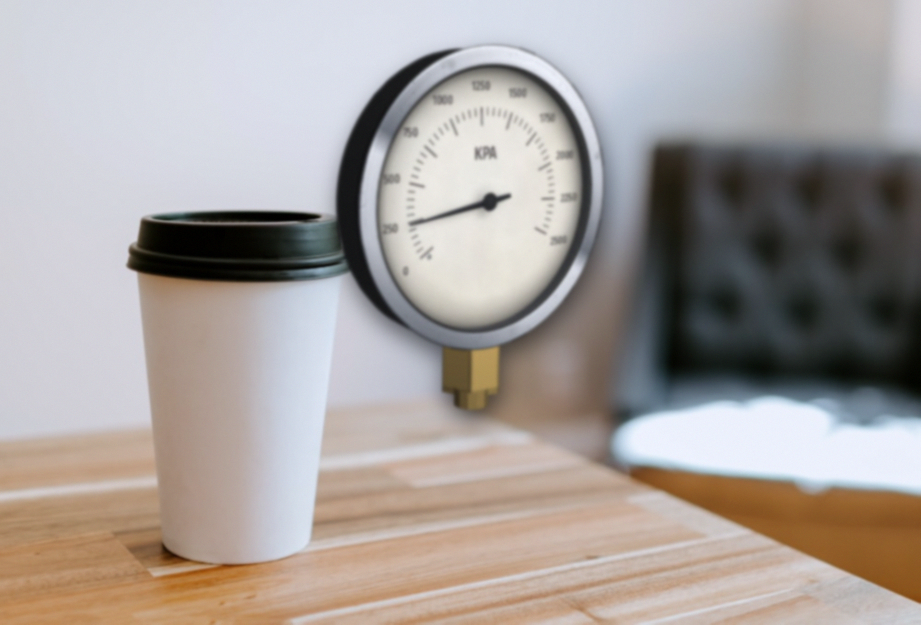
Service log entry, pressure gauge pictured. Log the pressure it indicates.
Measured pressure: 250 kPa
